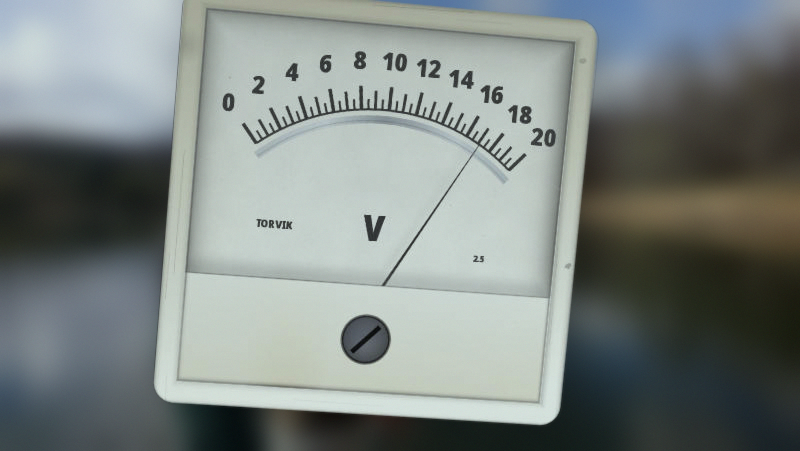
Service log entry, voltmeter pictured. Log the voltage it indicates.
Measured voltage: 17 V
